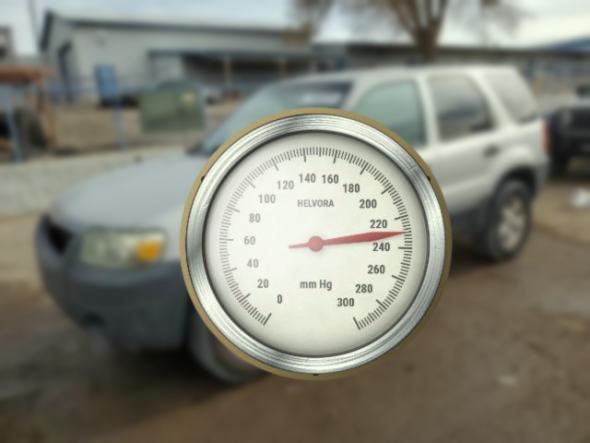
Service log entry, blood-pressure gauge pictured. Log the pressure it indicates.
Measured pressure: 230 mmHg
